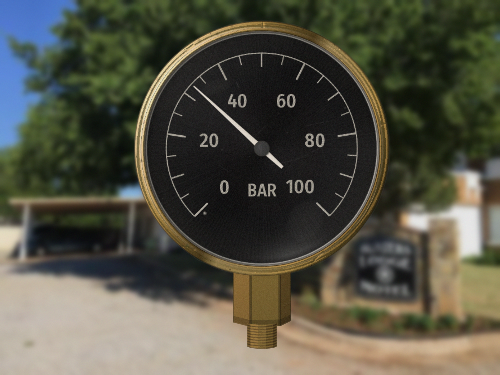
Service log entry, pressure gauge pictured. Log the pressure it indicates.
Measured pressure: 32.5 bar
